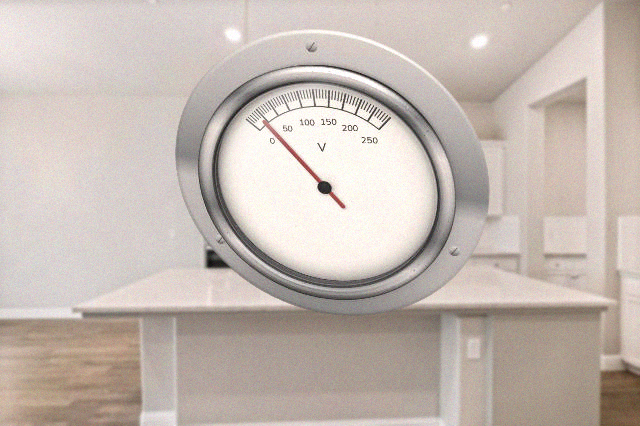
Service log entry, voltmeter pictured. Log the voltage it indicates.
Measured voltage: 25 V
